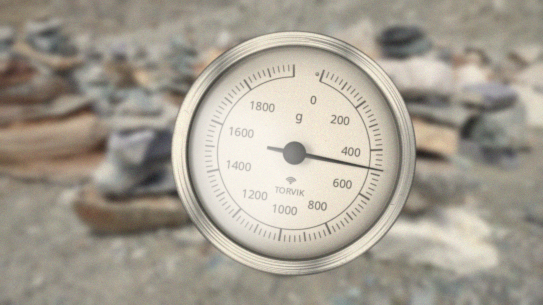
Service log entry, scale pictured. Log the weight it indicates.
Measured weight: 480 g
